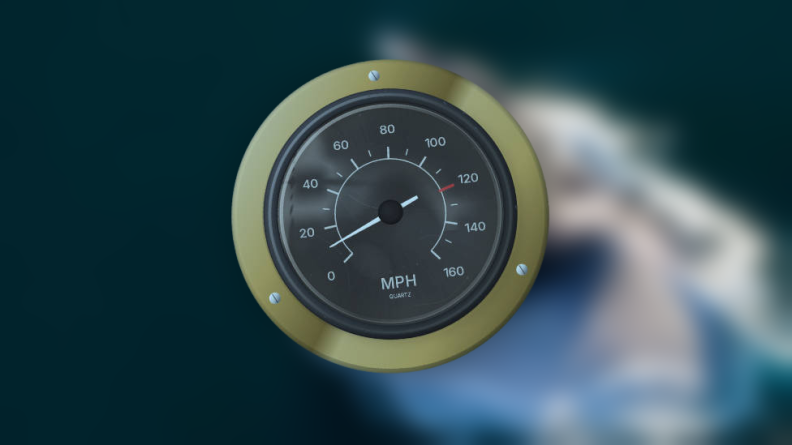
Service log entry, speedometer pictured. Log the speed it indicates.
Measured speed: 10 mph
